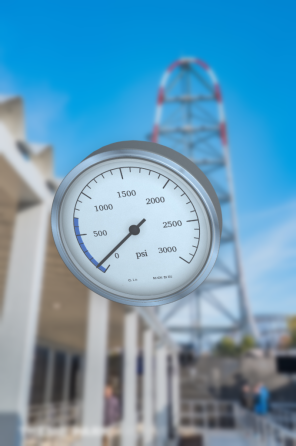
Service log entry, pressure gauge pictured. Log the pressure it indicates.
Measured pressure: 100 psi
